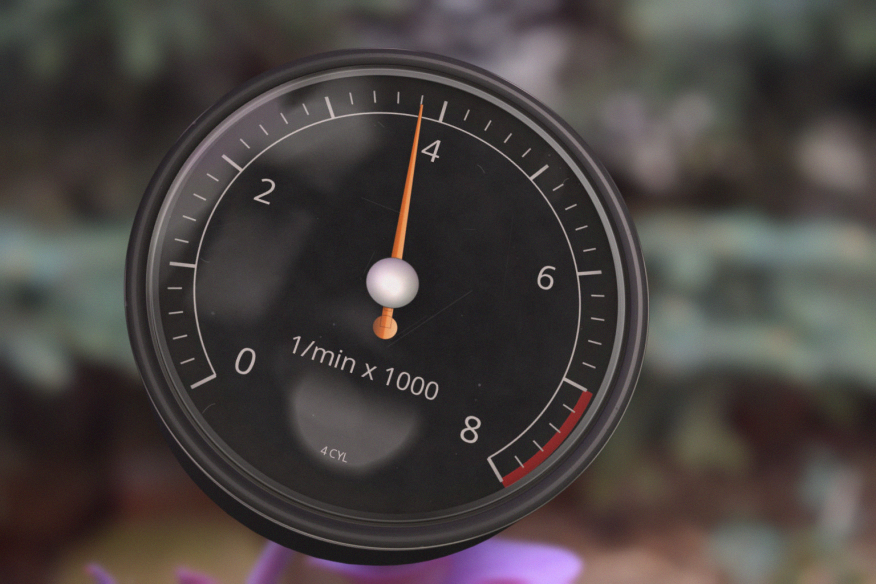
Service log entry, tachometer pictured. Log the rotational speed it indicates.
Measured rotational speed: 3800 rpm
